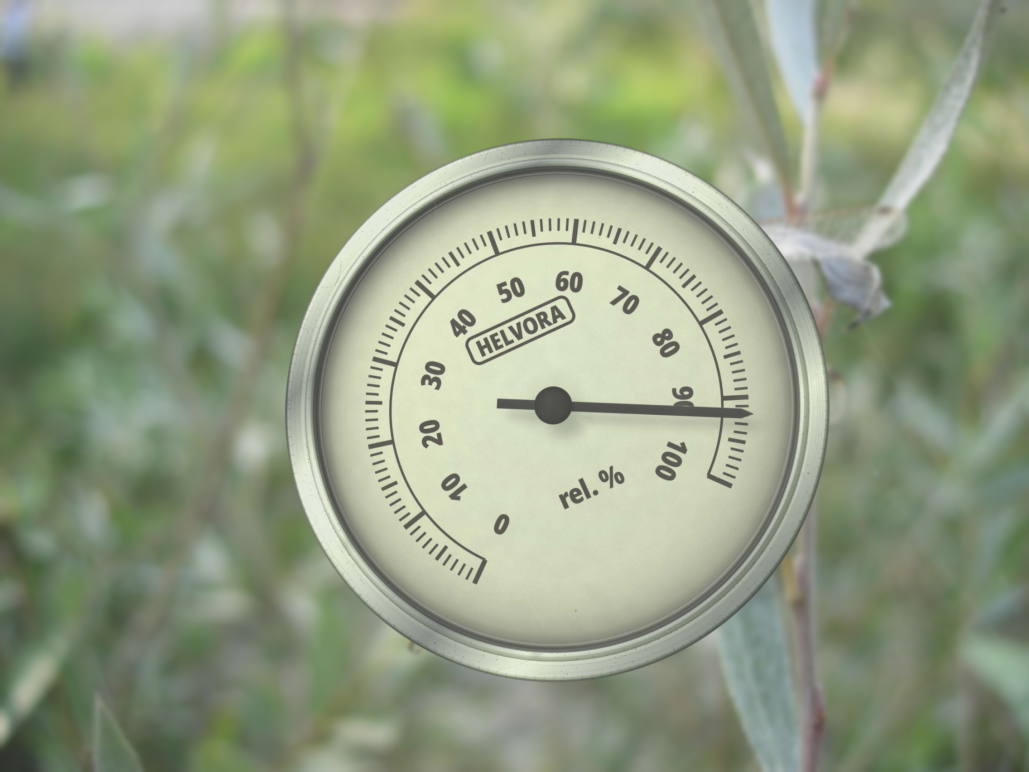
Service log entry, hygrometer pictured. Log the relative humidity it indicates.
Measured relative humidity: 92 %
